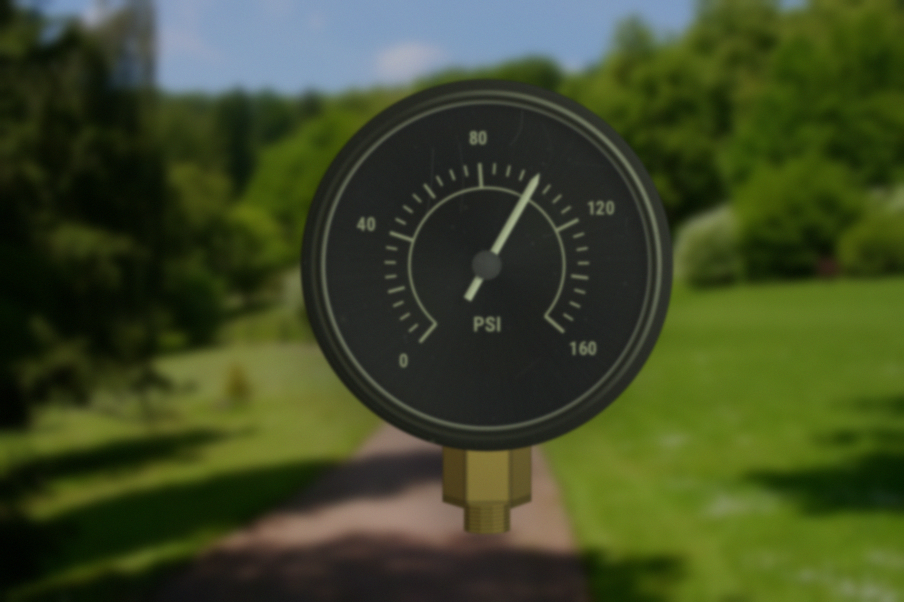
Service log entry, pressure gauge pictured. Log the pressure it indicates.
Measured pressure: 100 psi
